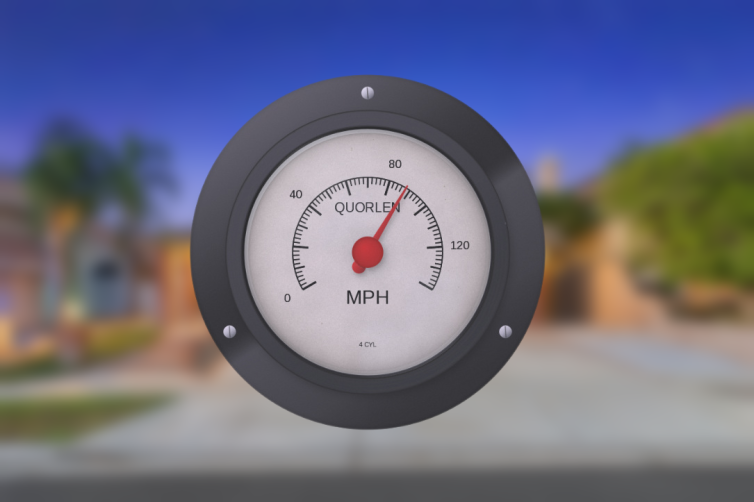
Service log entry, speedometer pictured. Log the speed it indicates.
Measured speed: 88 mph
